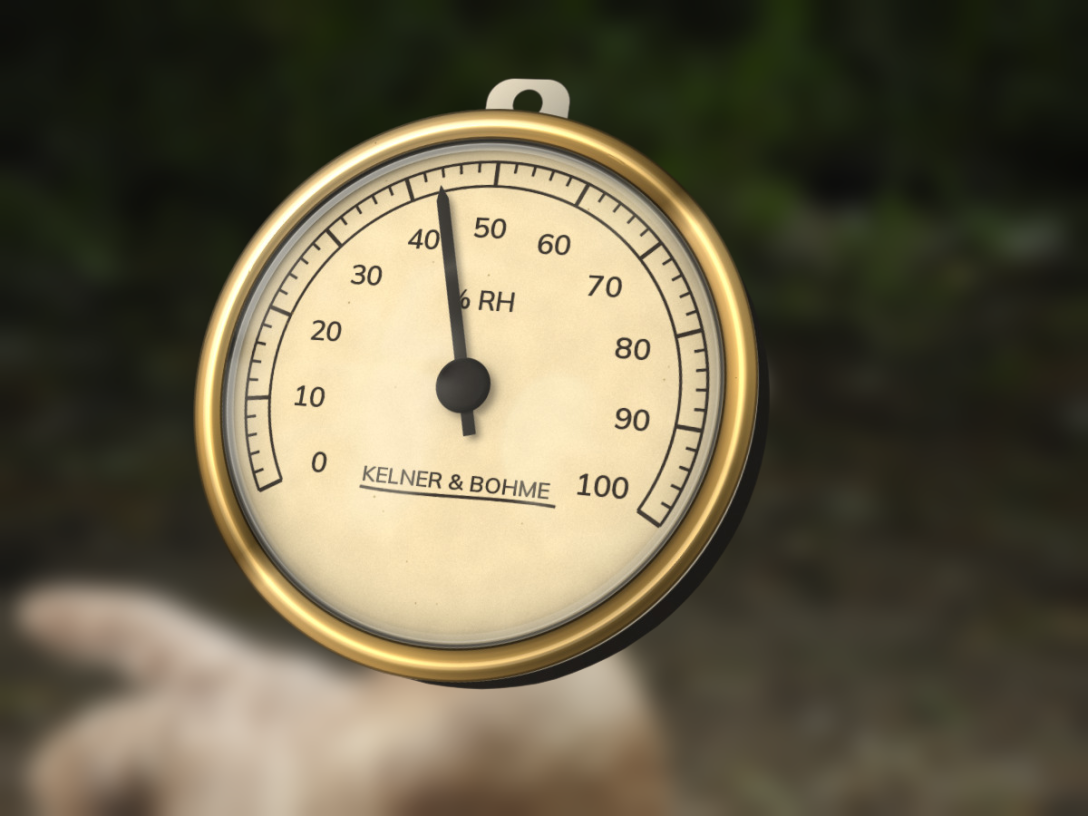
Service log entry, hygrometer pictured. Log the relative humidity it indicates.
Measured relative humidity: 44 %
